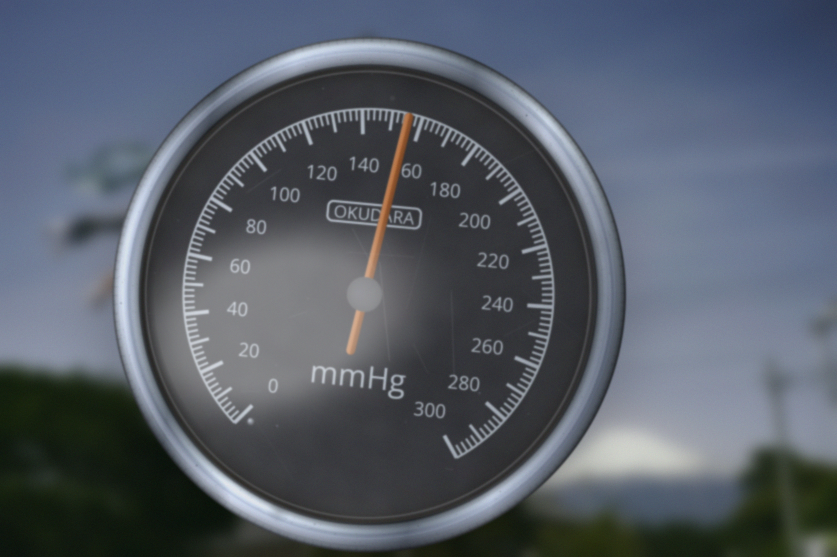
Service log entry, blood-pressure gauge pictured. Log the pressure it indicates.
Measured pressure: 156 mmHg
